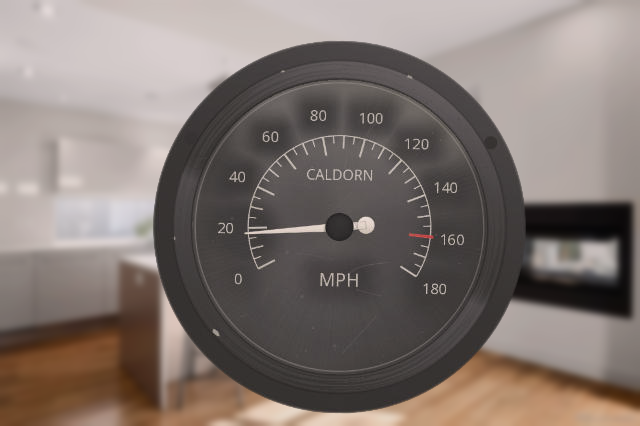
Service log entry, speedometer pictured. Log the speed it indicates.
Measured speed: 17.5 mph
